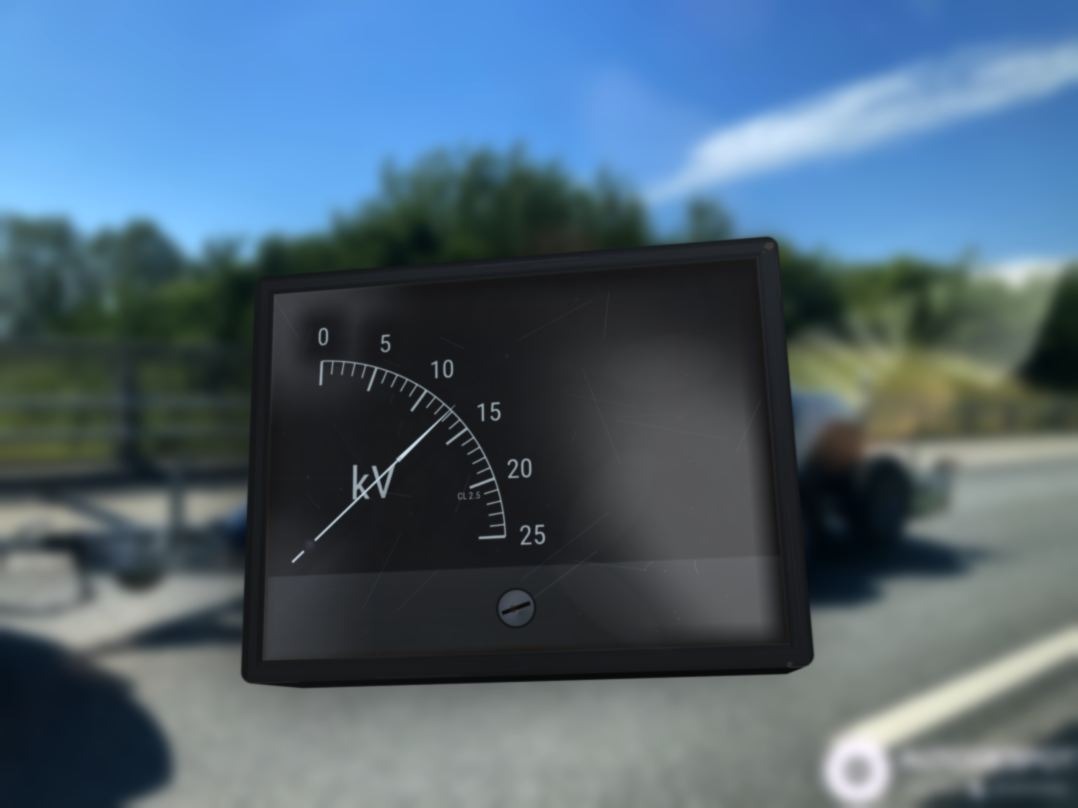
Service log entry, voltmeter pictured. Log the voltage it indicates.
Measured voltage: 13 kV
